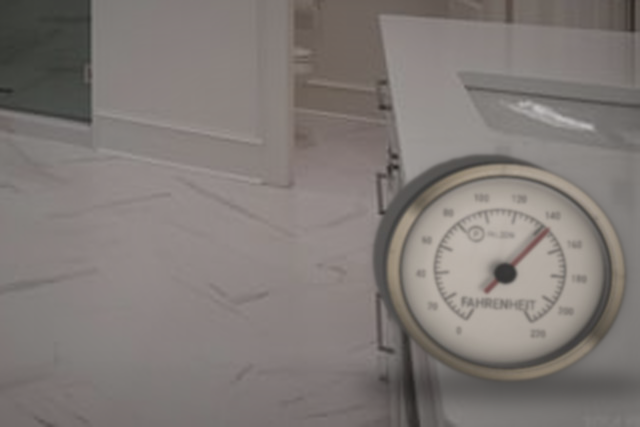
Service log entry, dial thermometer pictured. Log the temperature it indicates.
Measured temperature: 140 °F
